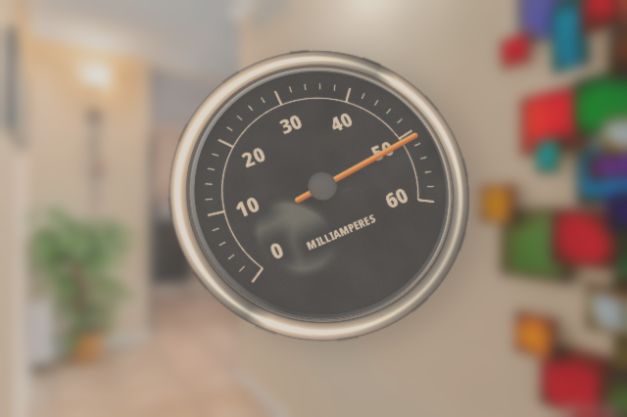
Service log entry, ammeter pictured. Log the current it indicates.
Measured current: 51 mA
